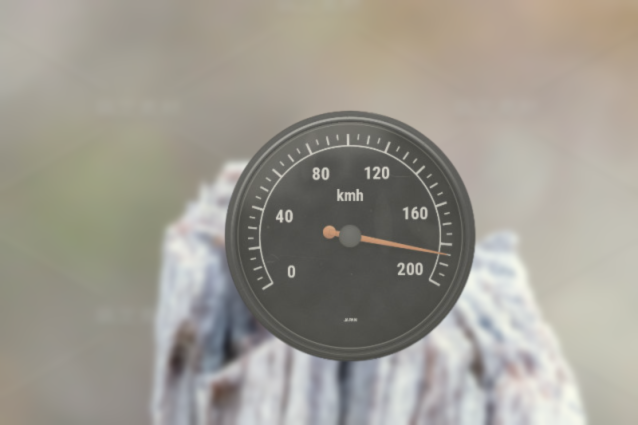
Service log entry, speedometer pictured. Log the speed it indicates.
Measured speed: 185 km/h
